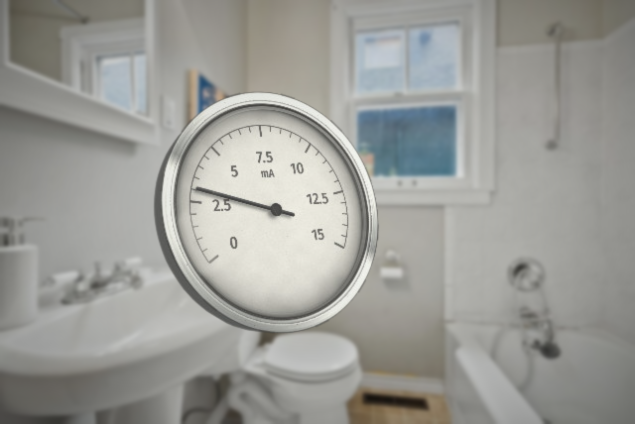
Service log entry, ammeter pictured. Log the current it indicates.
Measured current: 3 mA
